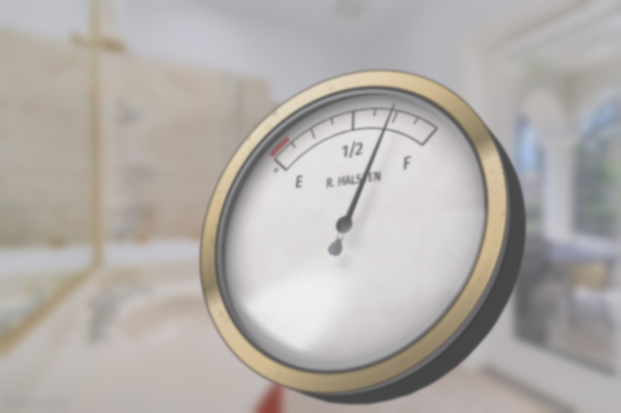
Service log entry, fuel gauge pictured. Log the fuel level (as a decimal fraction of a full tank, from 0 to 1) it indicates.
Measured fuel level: 0.75
